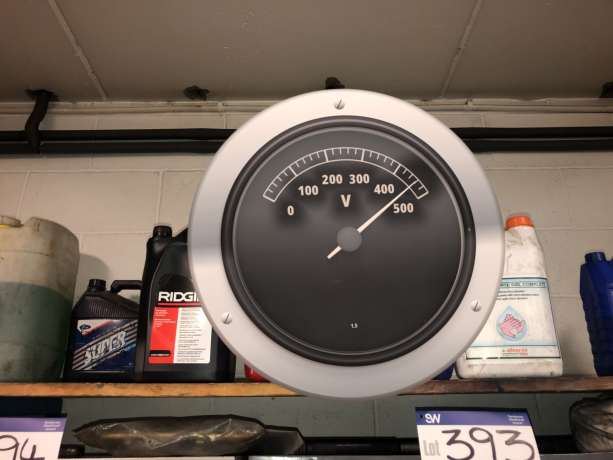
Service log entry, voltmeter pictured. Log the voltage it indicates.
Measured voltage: 460 V
